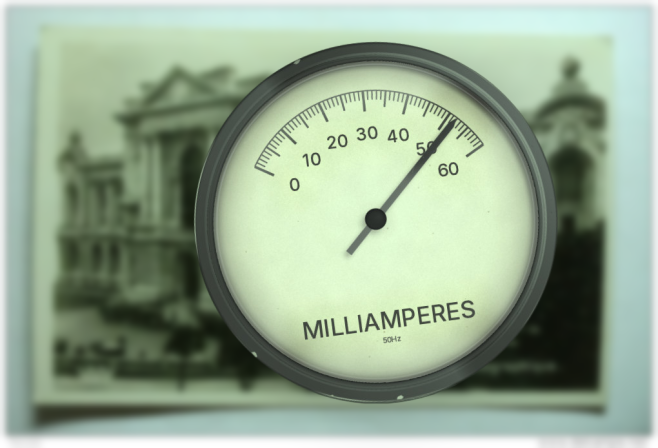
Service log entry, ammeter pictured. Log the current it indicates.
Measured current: 52 mA
